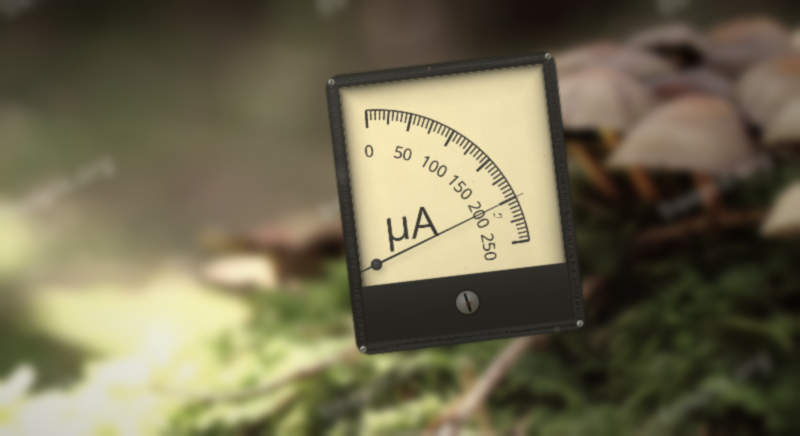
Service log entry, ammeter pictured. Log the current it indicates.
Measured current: 200 µA
